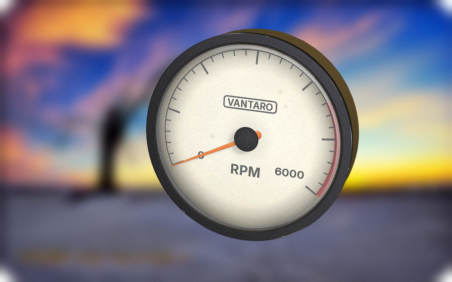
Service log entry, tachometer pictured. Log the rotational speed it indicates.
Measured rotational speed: 0 rpm
